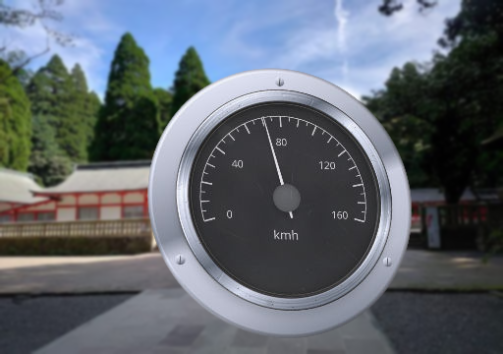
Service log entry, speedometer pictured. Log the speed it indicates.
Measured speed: 70 km/h
